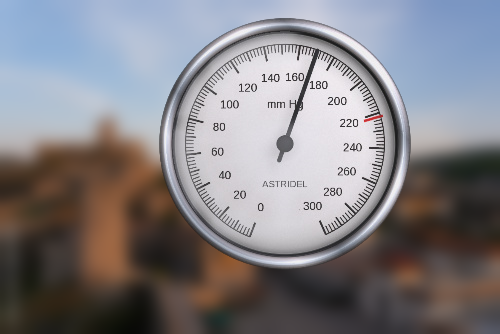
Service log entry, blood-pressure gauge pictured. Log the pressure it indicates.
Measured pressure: 170 mmHg
